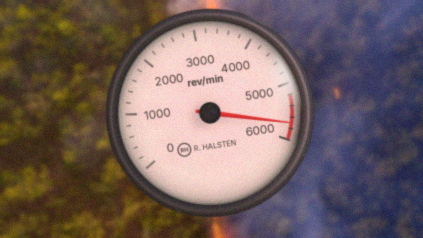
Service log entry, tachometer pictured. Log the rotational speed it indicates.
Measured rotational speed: 5700 rpm
